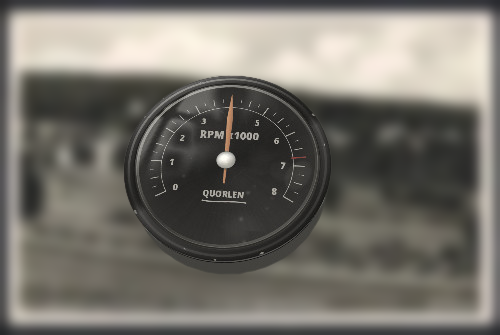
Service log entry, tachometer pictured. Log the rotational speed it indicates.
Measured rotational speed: 4000 rpm
